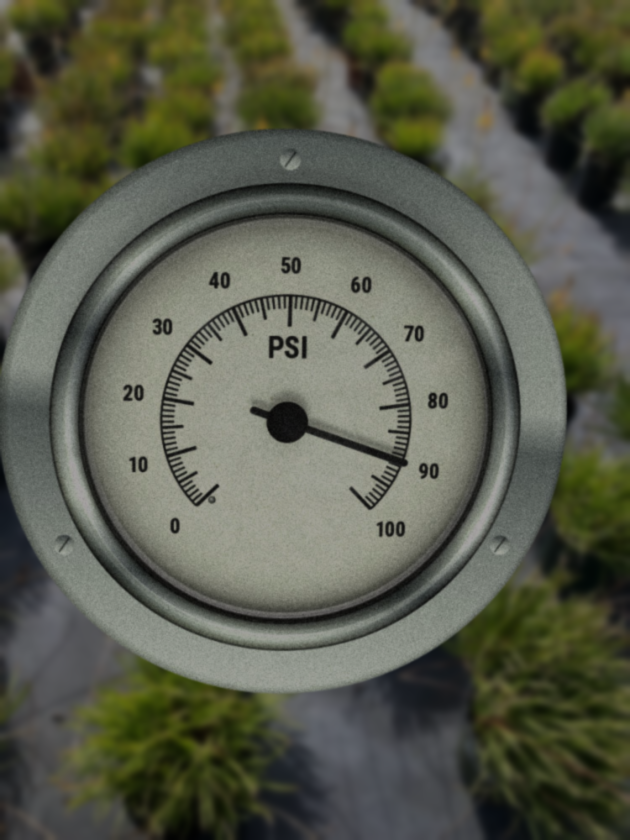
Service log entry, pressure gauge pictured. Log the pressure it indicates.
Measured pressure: 90 psi
